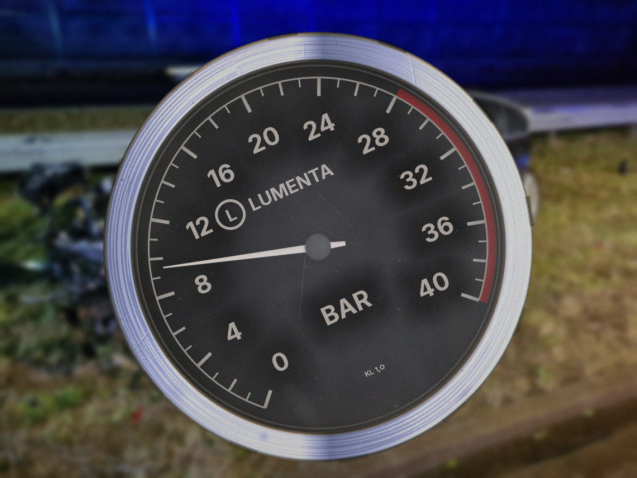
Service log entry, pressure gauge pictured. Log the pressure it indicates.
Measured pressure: 9.5 bar
